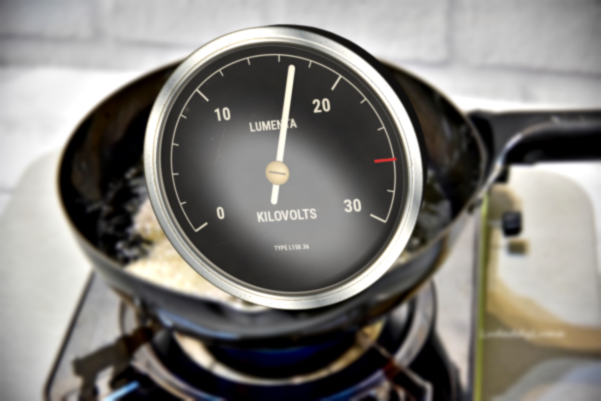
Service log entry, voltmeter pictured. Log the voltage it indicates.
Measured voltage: 17 kV
